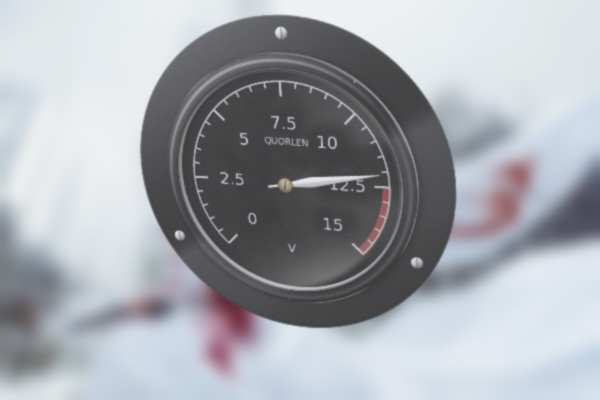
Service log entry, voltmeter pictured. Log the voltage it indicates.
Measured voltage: 12 V
